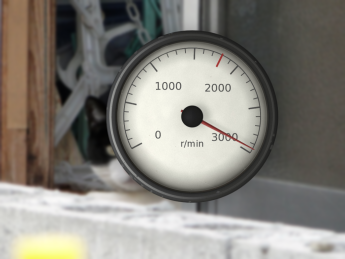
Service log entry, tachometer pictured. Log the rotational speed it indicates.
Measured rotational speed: 2950 rpm
